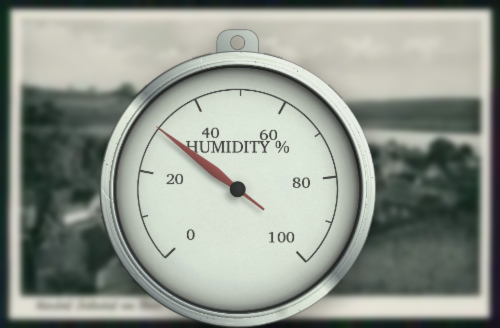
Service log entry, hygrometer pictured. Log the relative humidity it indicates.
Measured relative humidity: 30 %
